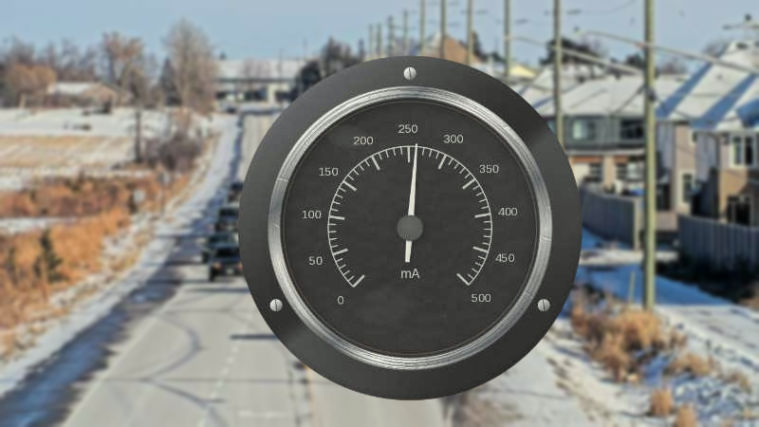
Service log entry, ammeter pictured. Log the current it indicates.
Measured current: 260 mA
